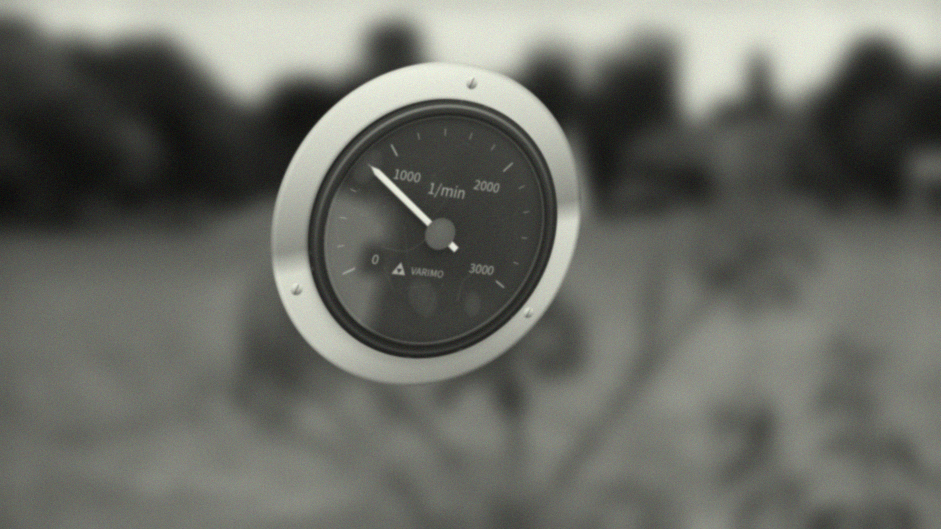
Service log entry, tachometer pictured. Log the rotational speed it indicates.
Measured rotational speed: 800 rpm
